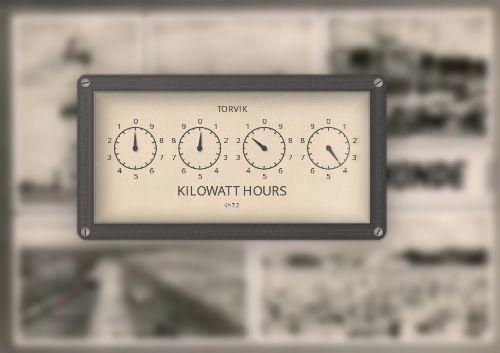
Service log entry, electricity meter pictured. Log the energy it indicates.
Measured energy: 14 kWh
